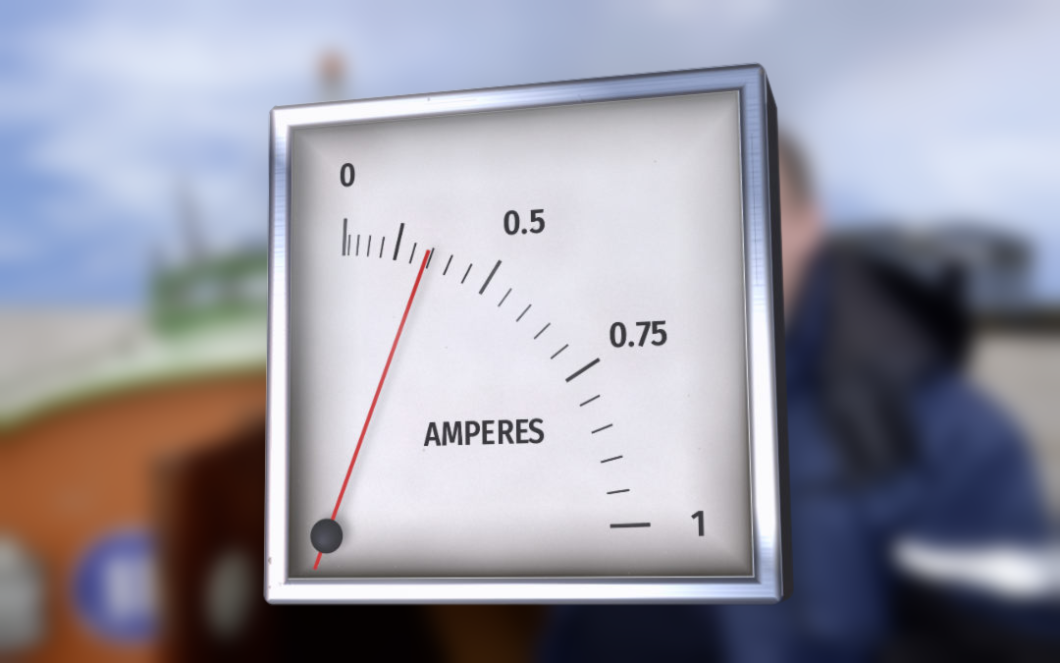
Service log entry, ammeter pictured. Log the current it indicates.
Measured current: 0.35 A
